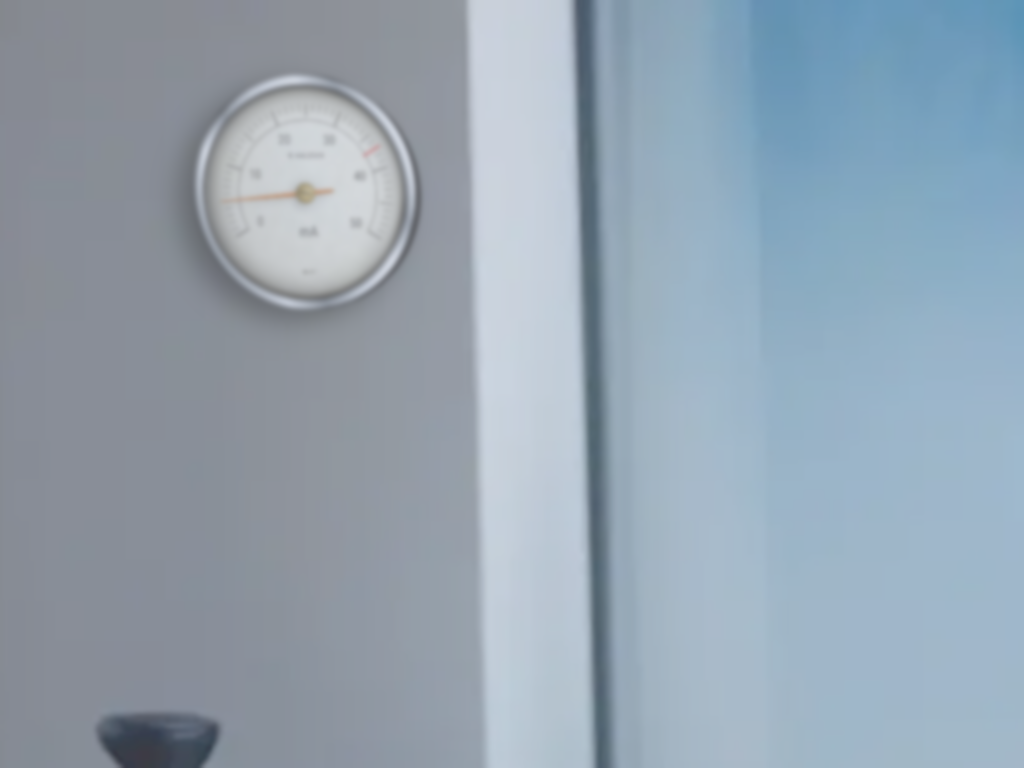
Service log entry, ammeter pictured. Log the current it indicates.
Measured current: 5 mA
